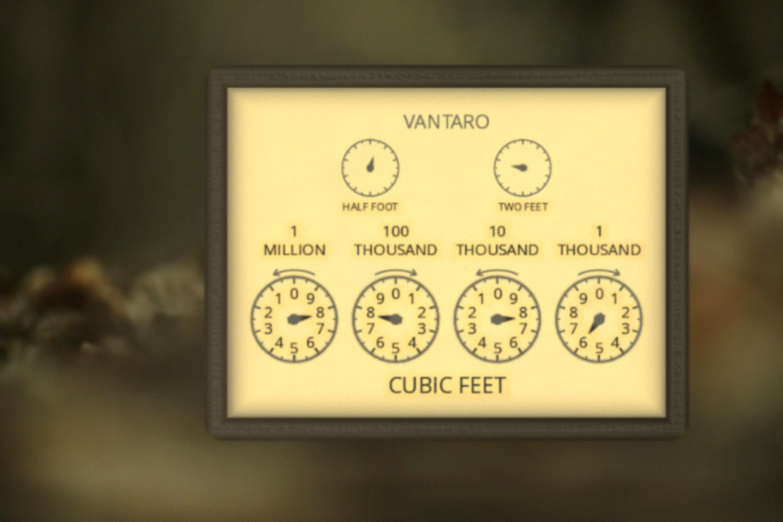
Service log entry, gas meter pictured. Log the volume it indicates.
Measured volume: 777600 ft³
